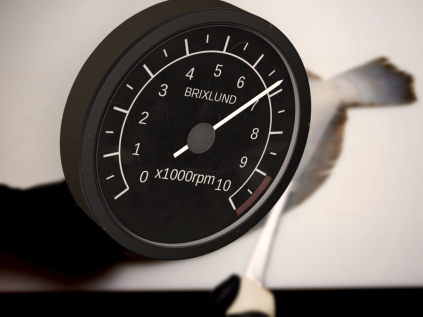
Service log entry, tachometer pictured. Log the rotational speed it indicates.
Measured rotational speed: 6750 rpm
